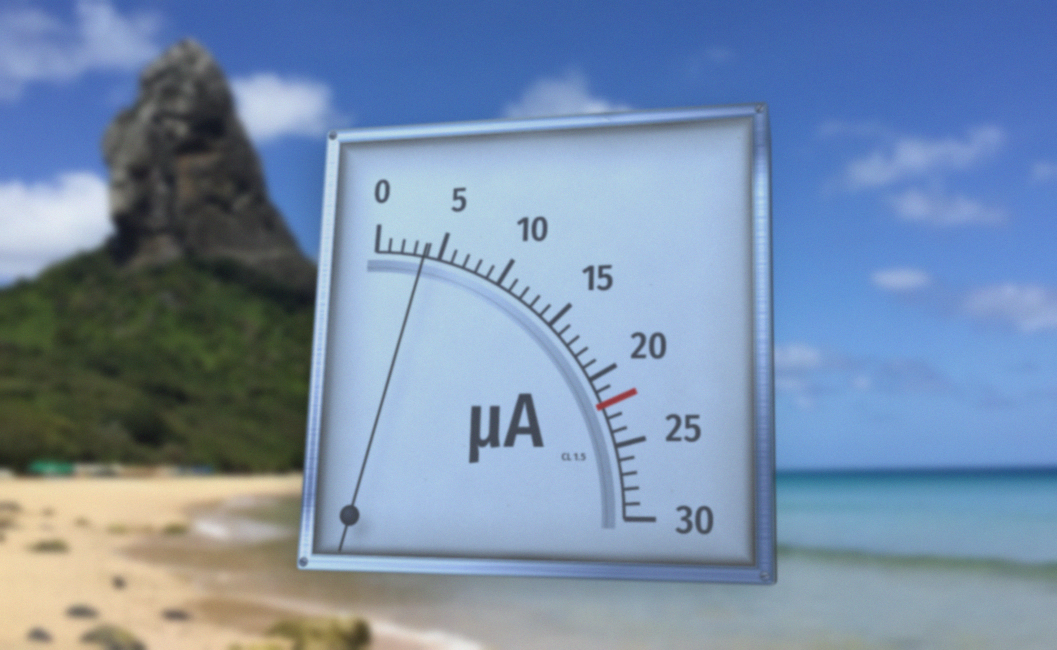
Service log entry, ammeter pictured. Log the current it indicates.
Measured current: 4 µA
